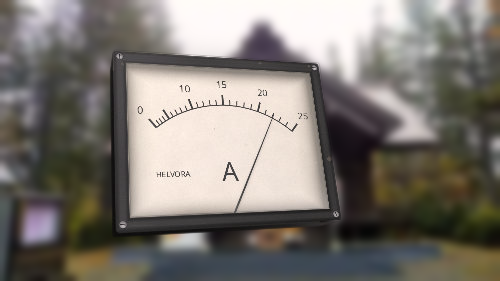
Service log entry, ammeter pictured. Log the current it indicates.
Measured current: 22 A
